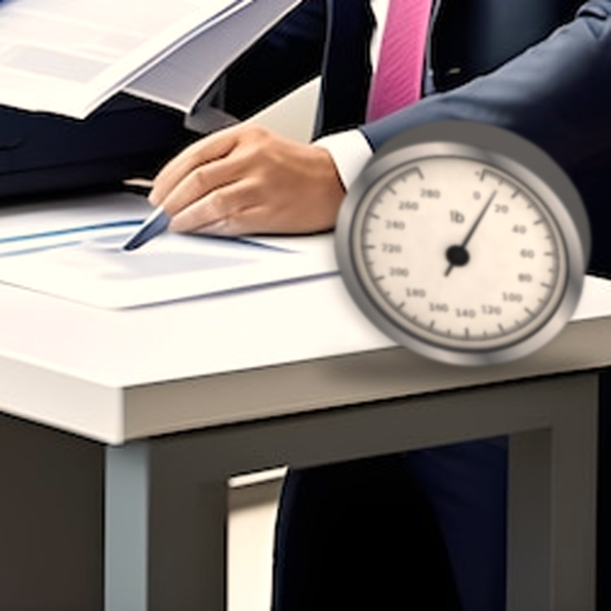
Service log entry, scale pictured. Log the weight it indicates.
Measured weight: 10 lb
